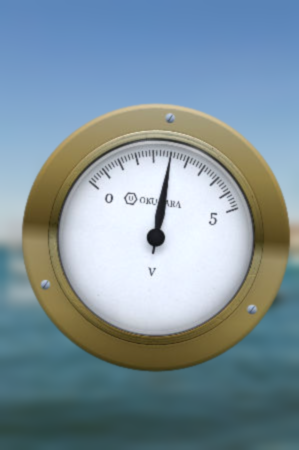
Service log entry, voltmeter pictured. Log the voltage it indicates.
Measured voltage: 2.5 V
